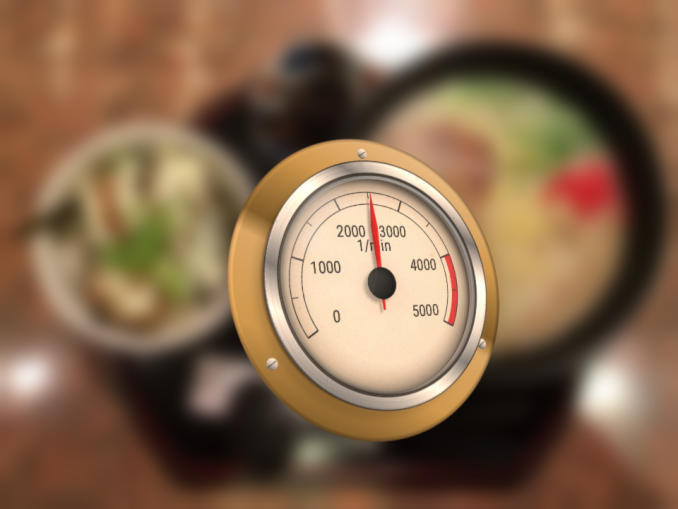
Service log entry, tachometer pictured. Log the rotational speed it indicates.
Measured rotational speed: 2500 rpm
